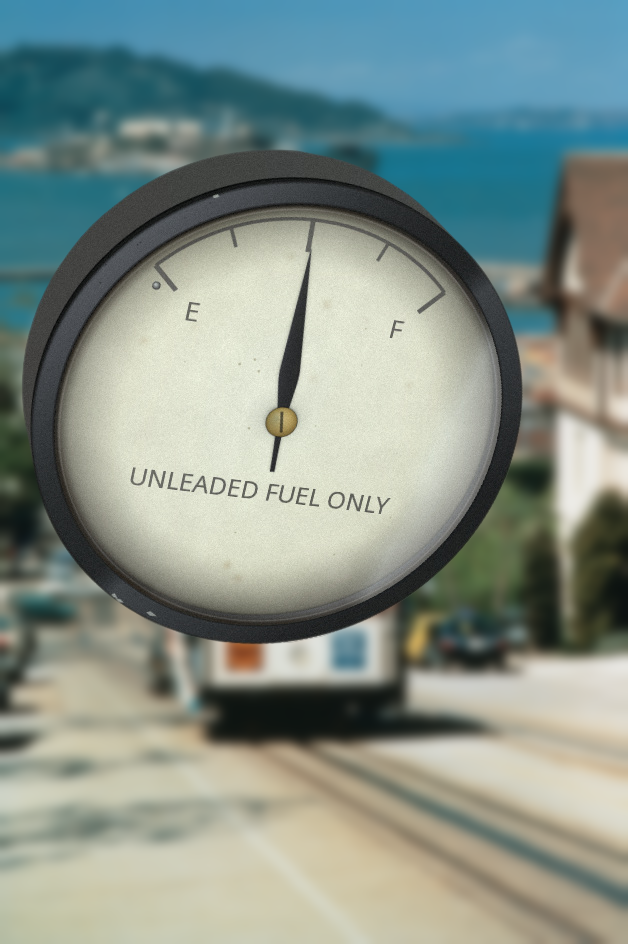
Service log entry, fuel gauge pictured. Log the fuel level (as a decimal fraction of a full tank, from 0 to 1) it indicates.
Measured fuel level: 0.5
